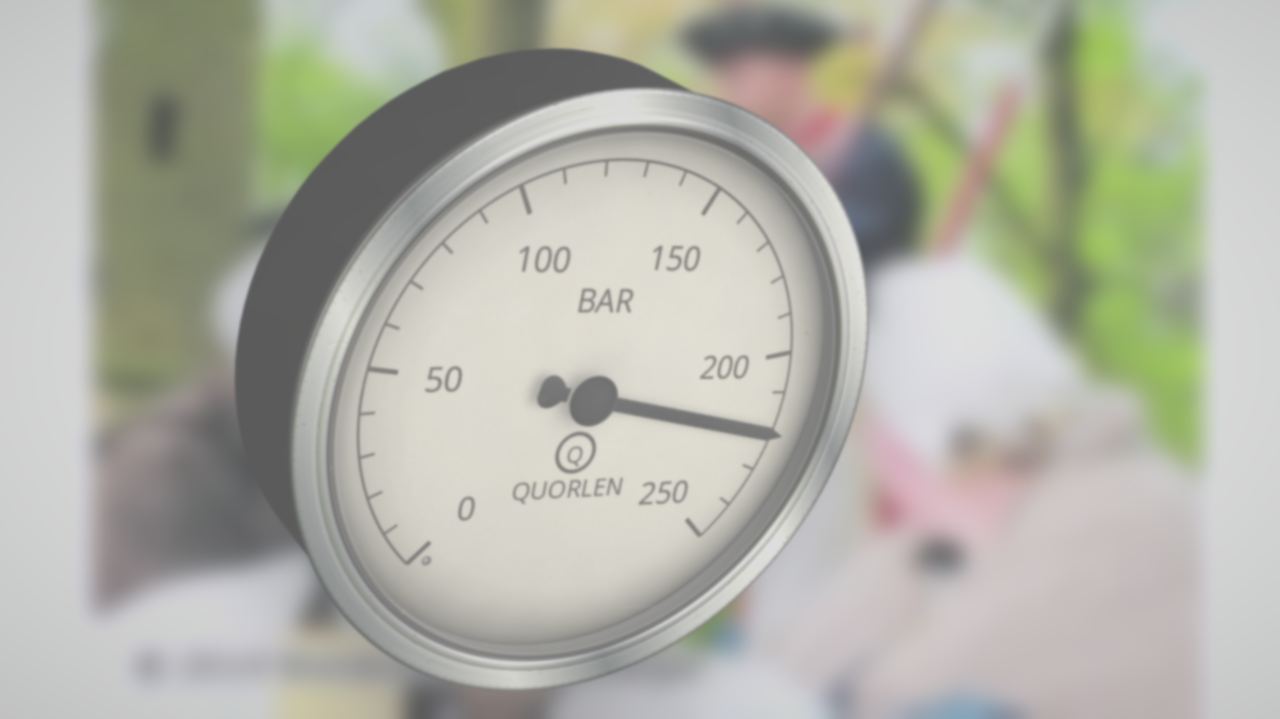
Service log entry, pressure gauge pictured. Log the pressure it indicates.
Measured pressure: 220 bar
